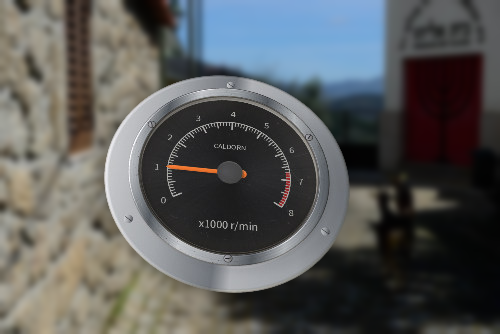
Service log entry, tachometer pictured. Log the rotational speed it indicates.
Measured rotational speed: 1000 rpm
